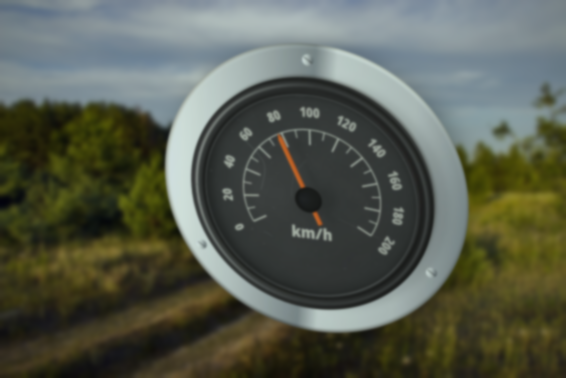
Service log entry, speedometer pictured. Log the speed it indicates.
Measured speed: 80 km/h
